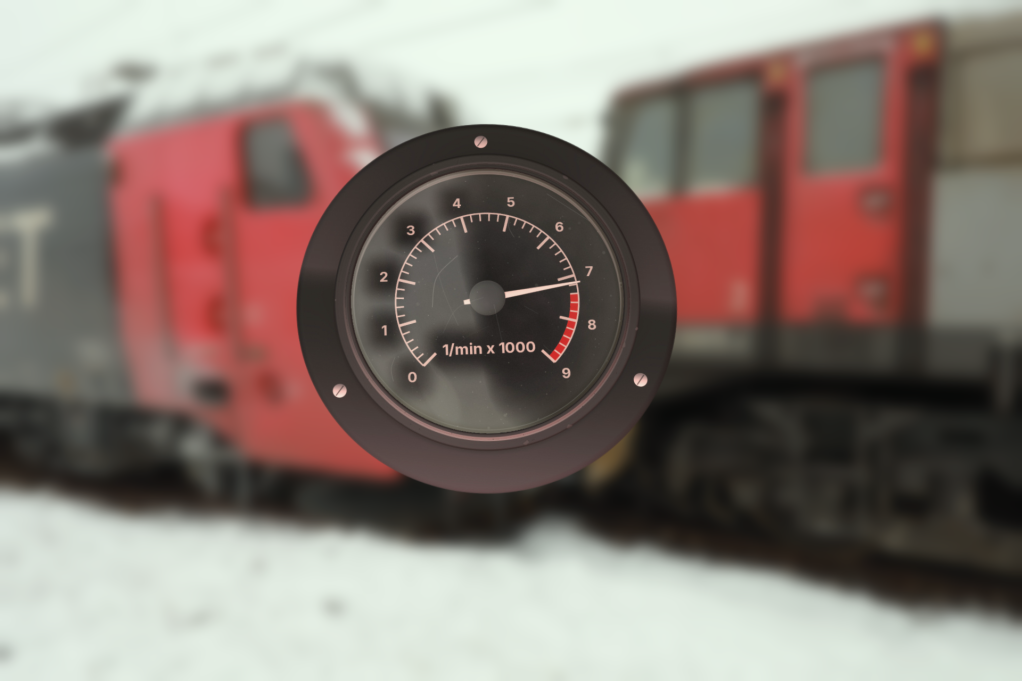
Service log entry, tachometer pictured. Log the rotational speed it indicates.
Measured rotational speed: 7200 rpm
